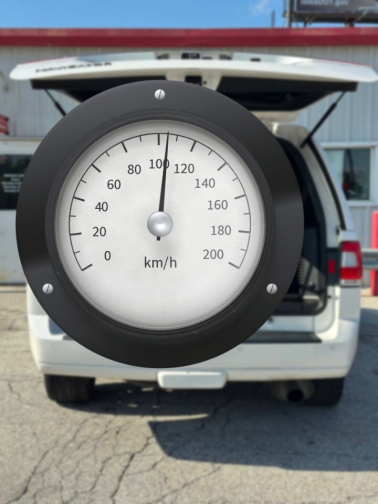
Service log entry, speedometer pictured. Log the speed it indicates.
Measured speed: 105 km/h
